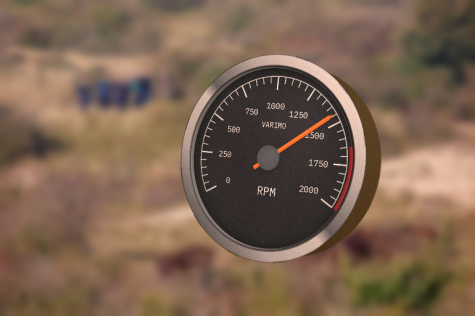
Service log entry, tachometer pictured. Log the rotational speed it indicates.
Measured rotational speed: 1450 rpm
